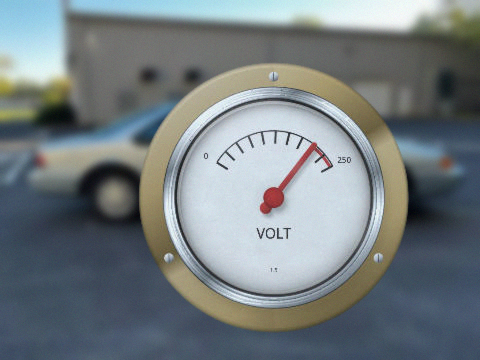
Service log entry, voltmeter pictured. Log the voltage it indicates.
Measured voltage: 200 V
